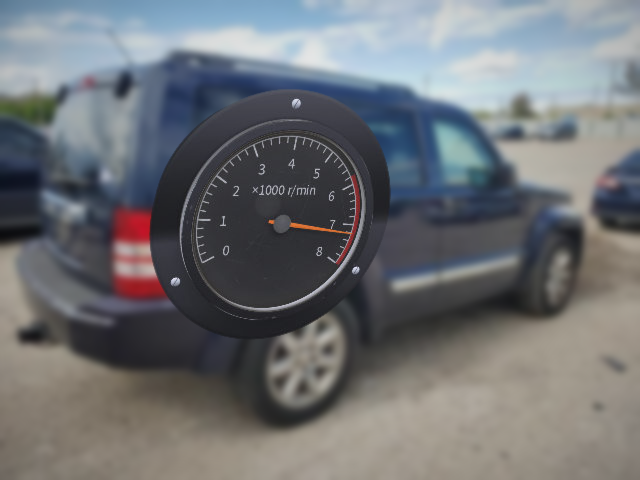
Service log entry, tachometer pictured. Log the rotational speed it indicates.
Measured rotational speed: 7200 rpm
